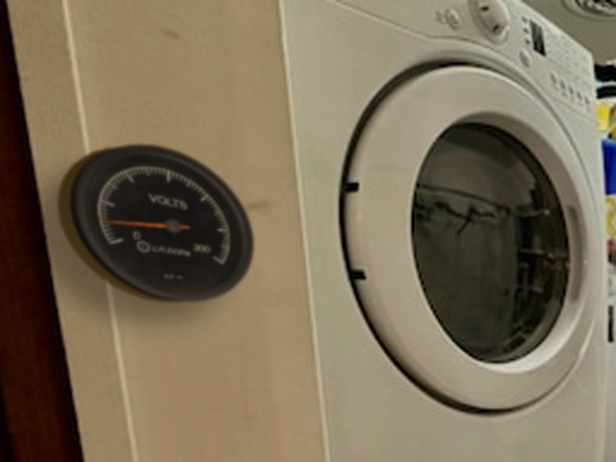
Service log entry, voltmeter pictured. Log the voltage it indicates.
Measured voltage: 25 V
